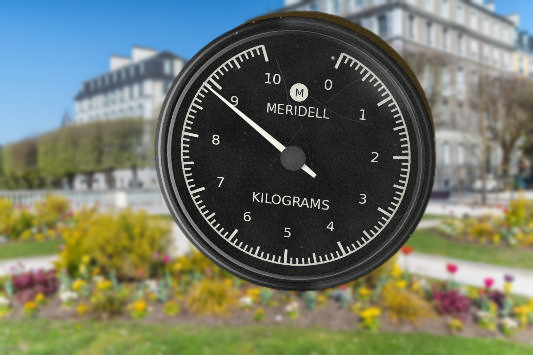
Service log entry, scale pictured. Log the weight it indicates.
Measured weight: 8.9 kg
